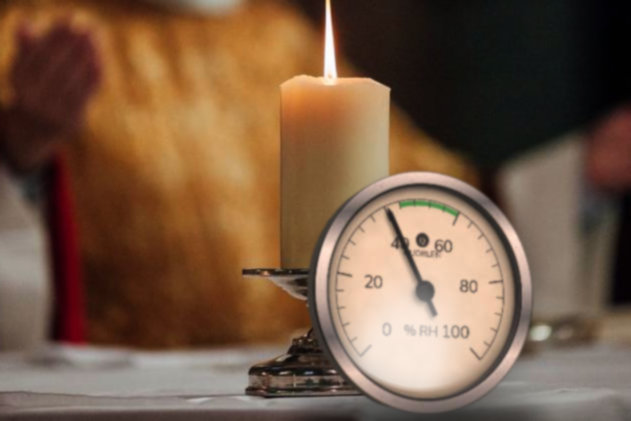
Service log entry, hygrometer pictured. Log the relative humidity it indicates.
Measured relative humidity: 40 %
